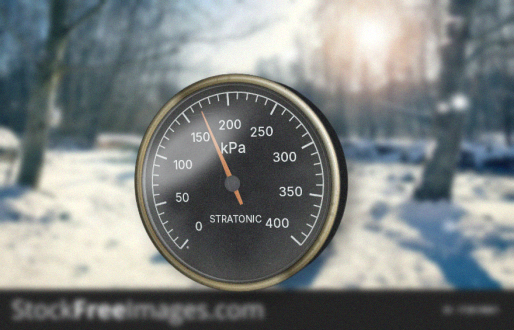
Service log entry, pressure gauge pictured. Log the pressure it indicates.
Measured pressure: 170 kPa
